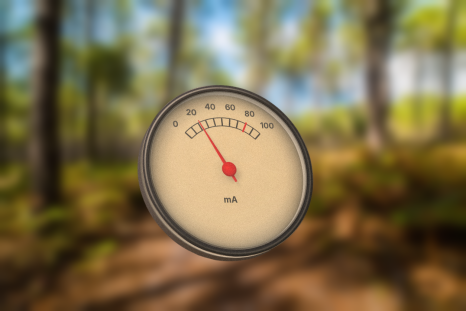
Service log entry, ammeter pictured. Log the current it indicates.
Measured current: 20 mA
